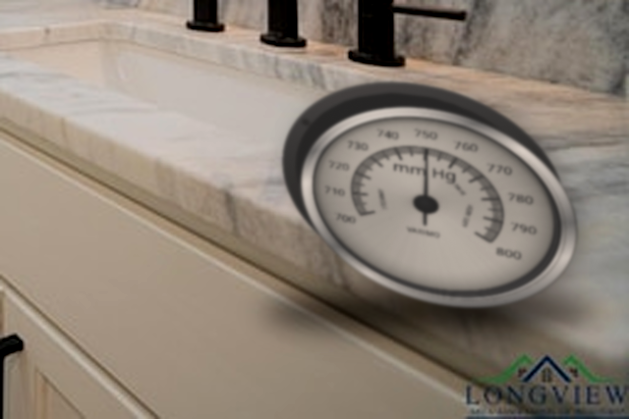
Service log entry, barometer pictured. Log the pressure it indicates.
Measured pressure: 750 mmHg
